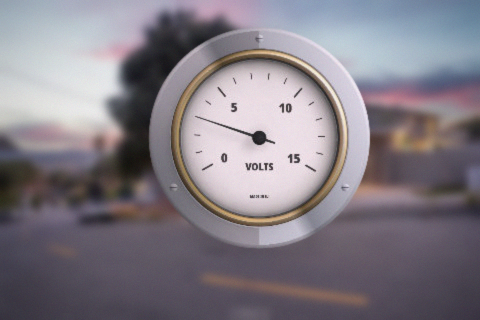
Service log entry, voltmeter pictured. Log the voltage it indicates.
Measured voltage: 3 V
